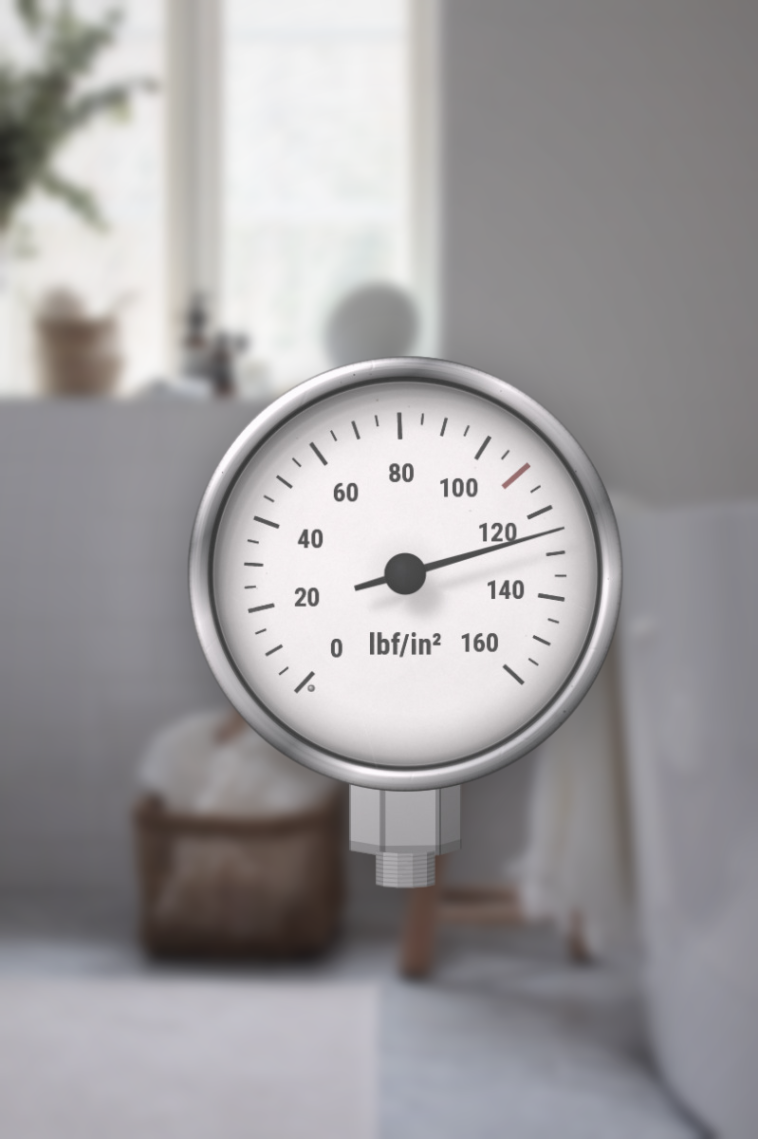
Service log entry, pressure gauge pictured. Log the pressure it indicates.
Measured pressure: 125 psi
